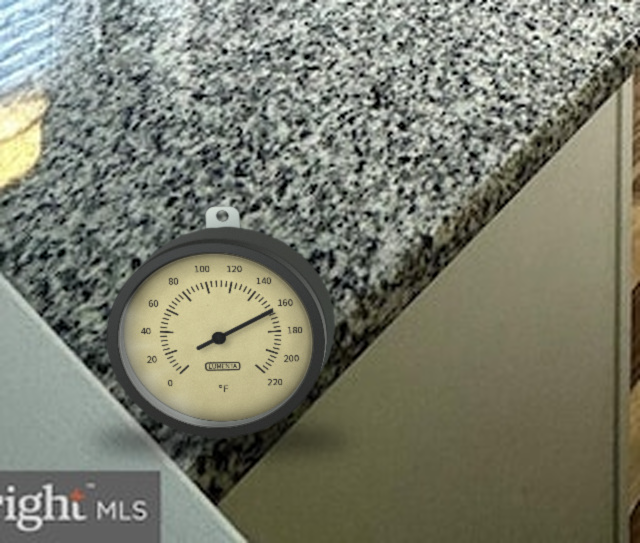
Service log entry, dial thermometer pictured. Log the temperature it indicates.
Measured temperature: 160 °F
